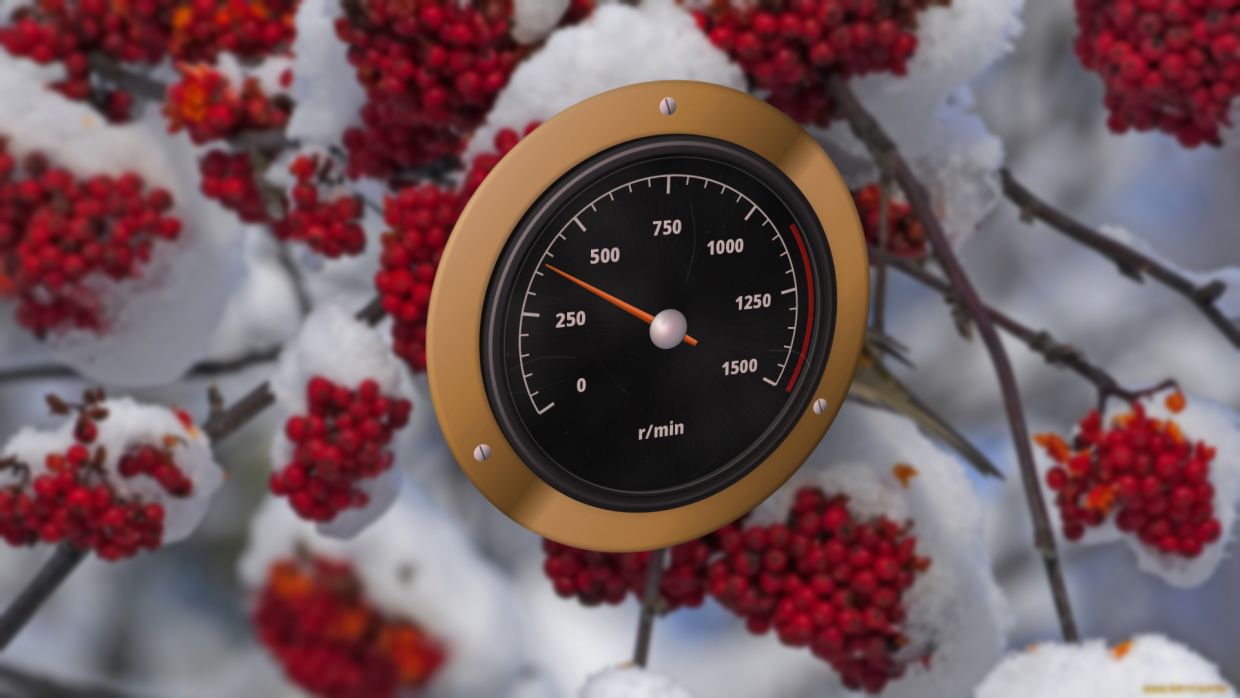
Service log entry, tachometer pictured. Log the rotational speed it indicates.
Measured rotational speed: 375 rpm
